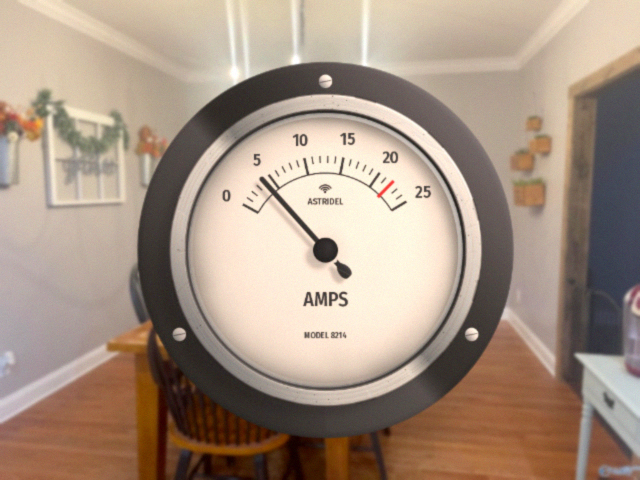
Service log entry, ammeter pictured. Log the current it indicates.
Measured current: 4 A
